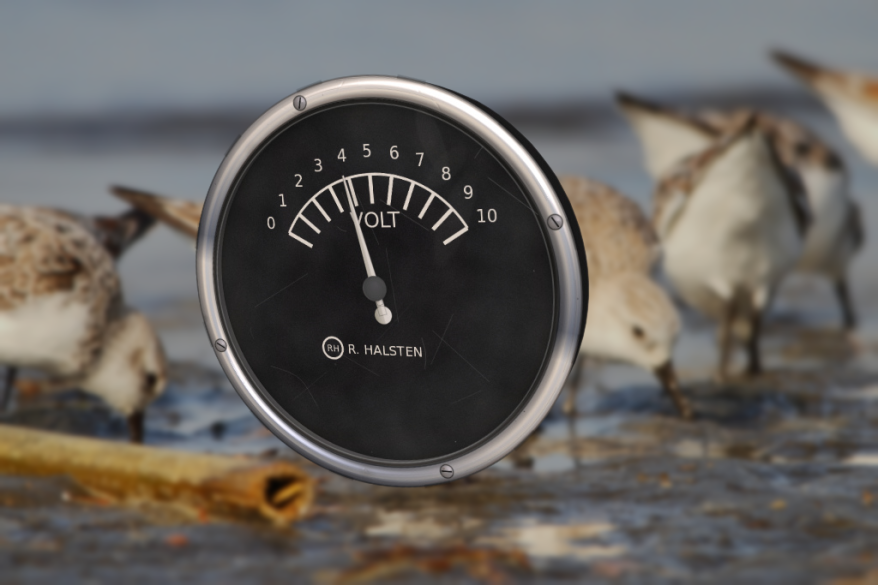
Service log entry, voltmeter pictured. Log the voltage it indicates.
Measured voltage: 4 V
